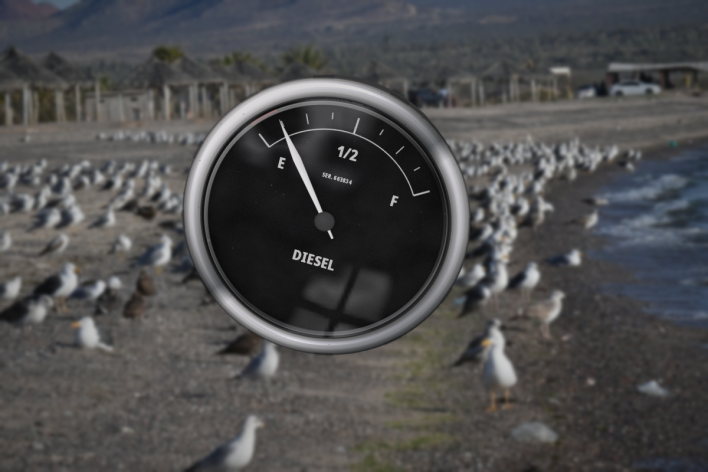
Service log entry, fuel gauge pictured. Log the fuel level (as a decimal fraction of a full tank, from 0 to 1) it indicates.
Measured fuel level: 0.125
